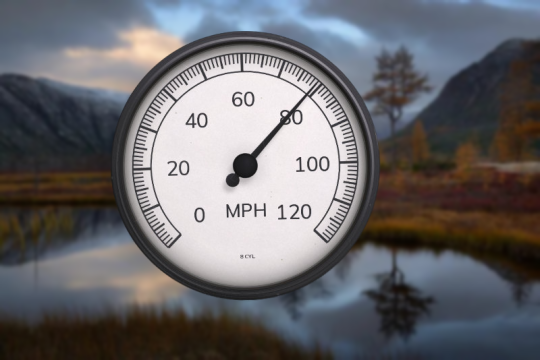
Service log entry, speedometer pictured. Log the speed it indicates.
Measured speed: 79 mph
